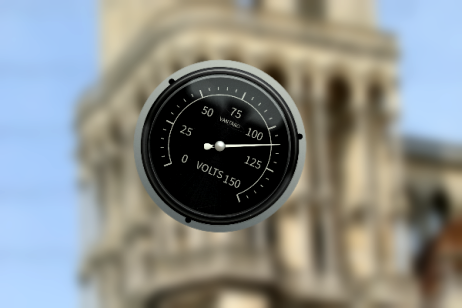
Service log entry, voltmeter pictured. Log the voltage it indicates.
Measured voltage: 110 V
